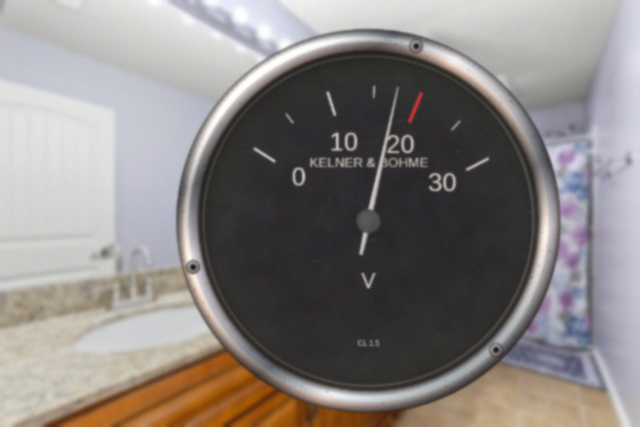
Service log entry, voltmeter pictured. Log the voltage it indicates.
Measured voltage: 17.5 V
